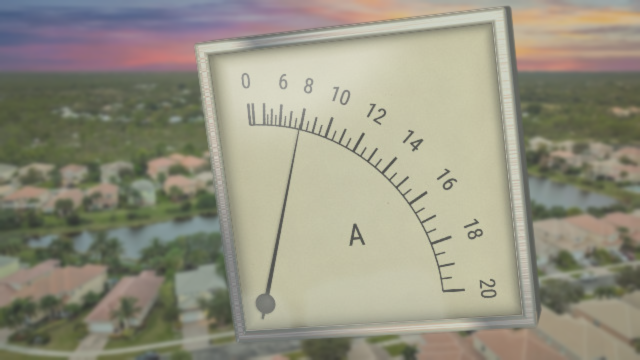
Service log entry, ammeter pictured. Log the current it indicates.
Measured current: 8 A
